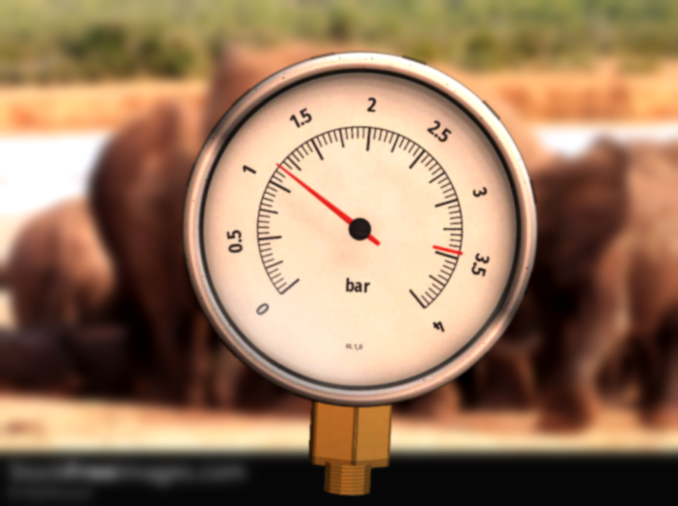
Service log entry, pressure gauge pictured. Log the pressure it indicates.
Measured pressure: 1.15 bar
